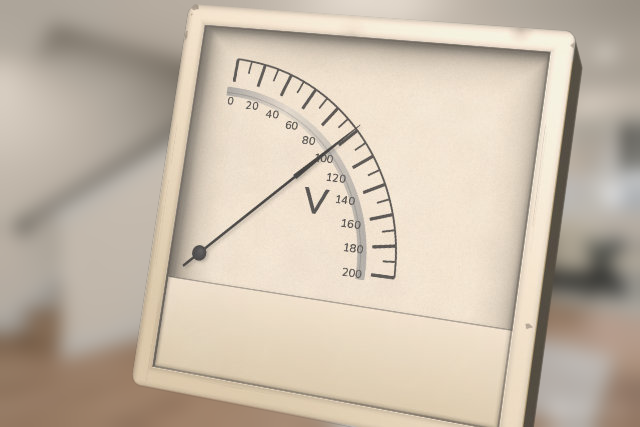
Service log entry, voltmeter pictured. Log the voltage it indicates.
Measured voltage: 100 V
